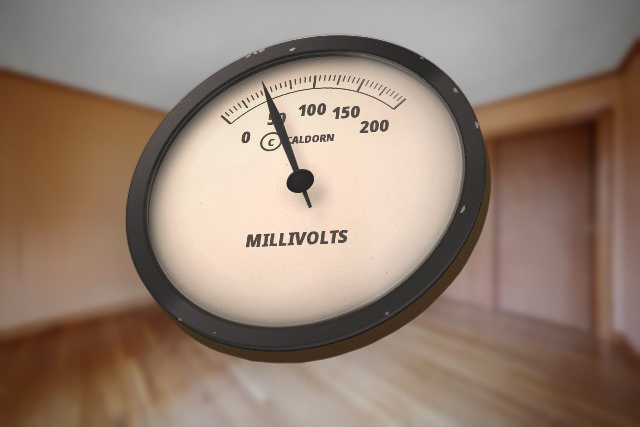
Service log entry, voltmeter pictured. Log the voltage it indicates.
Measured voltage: 50 mV
